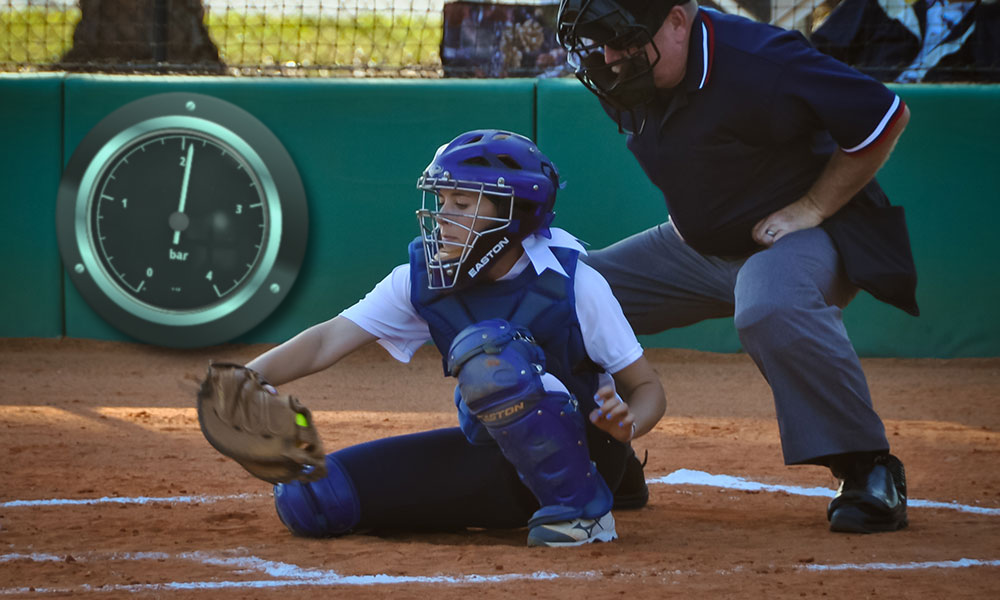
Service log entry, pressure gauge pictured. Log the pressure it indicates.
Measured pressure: 2.1 bar
